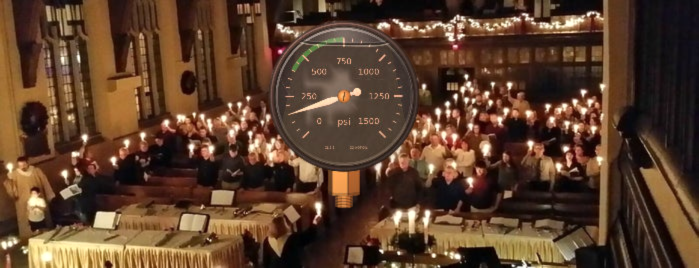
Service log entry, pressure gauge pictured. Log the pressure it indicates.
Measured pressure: 150 psi
